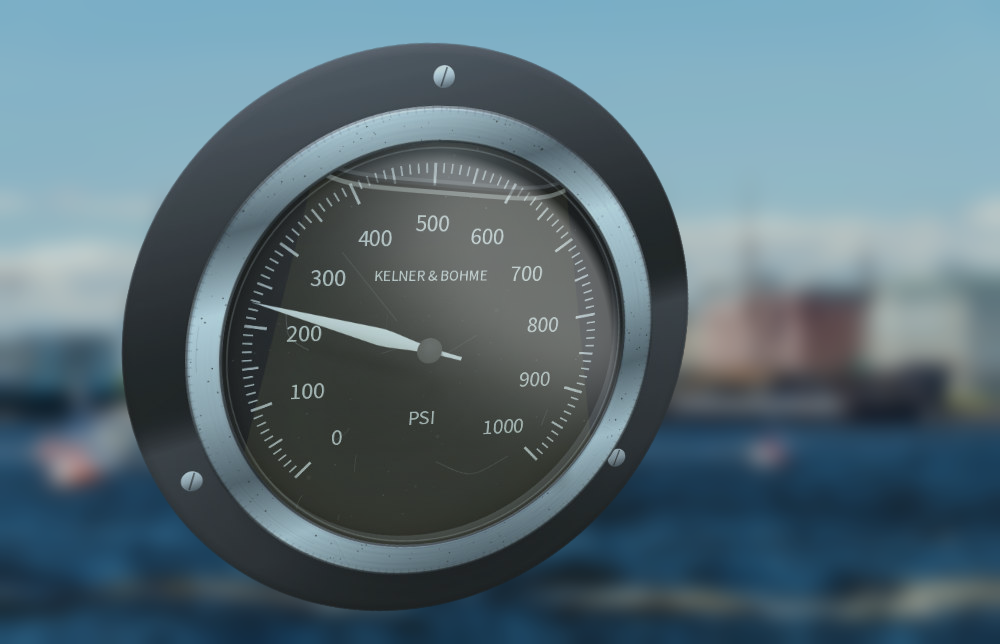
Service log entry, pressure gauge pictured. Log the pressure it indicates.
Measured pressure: 230 psi
